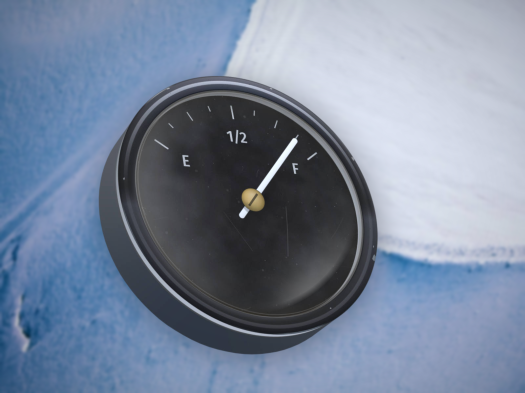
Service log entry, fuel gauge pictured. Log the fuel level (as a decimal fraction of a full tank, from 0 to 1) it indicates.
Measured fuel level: 0.875
